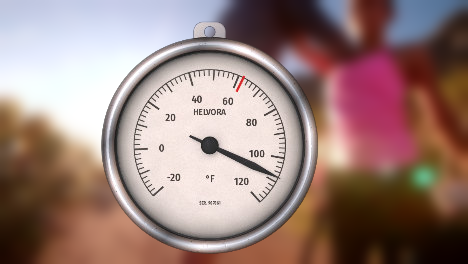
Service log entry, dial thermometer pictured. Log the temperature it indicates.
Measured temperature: 108 °F
